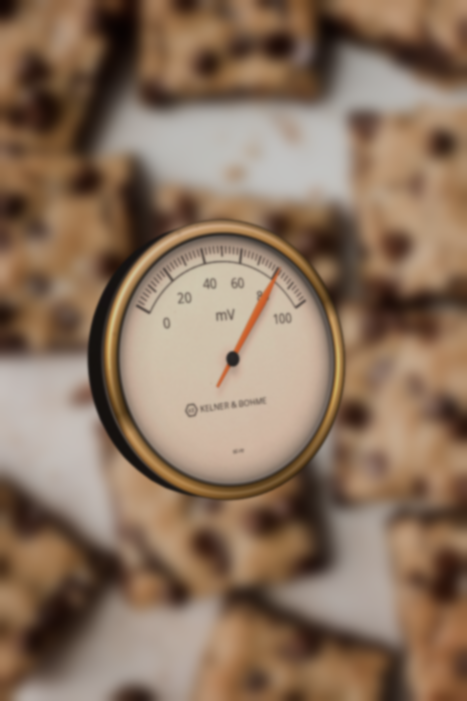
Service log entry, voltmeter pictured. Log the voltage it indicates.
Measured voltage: 80 mV
